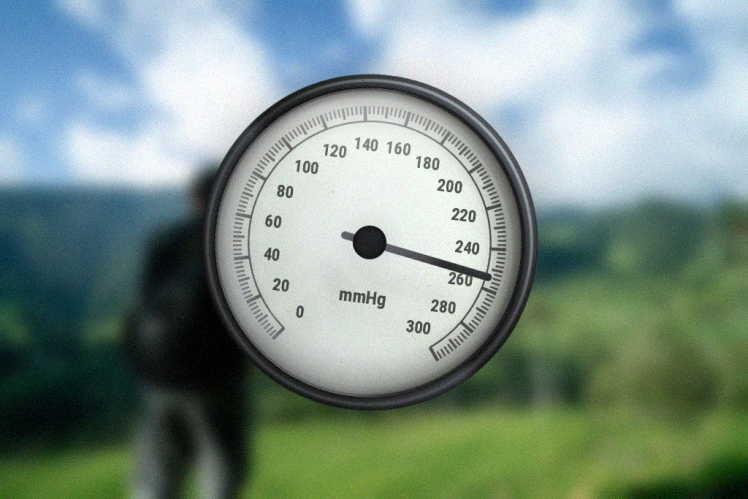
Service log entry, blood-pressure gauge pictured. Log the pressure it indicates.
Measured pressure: 254 mmHg
